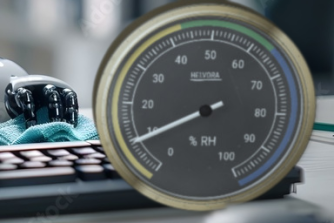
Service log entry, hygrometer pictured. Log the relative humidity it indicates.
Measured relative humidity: 10 %
